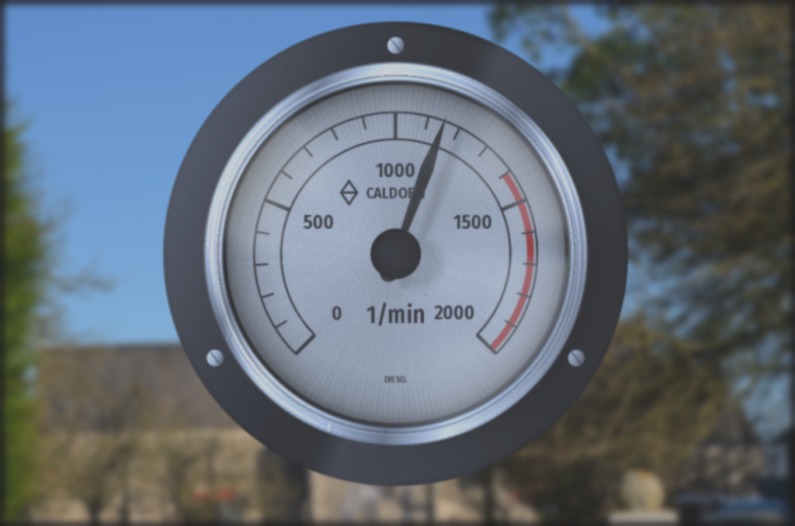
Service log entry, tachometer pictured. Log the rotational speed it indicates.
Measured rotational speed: 1150 rpm
